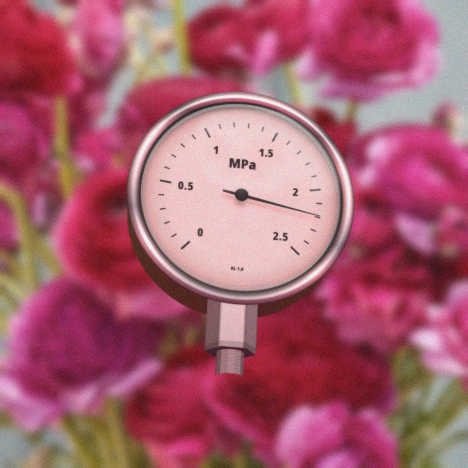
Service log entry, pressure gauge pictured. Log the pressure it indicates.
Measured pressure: 2.2 MPa
